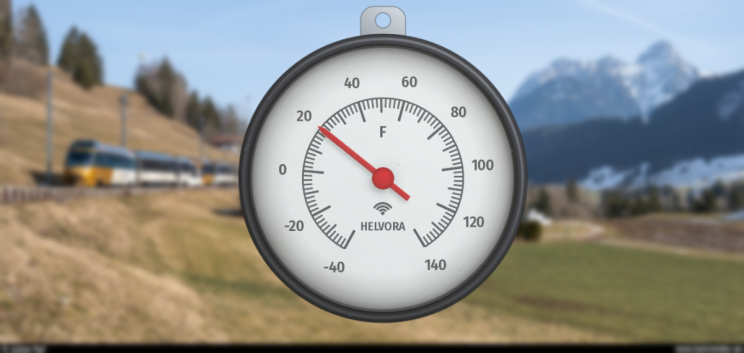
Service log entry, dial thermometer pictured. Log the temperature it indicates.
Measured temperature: 20 °F
